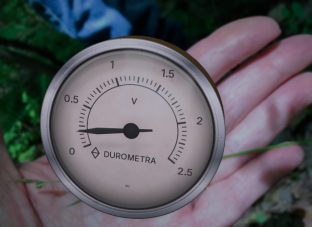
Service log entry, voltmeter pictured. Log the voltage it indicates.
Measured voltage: 0.2 V
